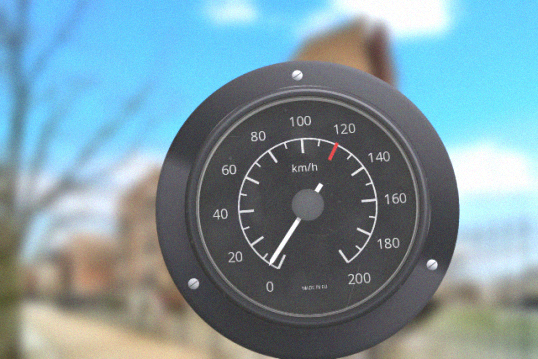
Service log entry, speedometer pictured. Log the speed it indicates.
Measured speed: 5 km/h
